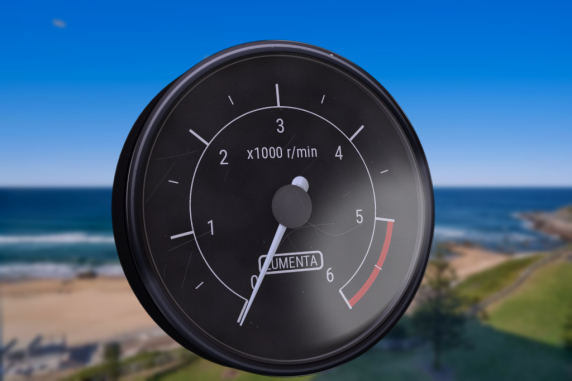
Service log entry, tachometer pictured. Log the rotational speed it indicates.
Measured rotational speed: 0 rpm
